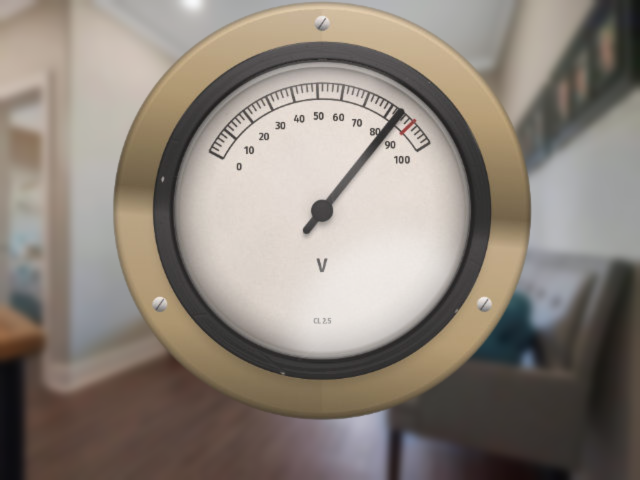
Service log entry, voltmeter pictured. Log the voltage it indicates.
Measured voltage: 84 V
